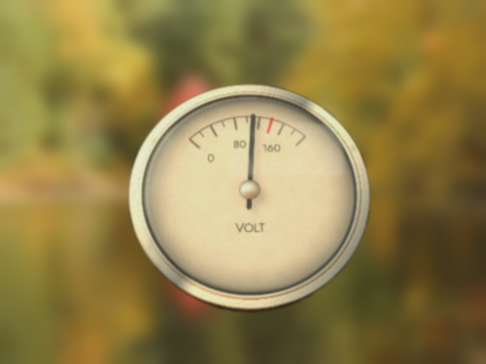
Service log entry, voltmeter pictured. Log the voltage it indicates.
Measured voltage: 110 V
